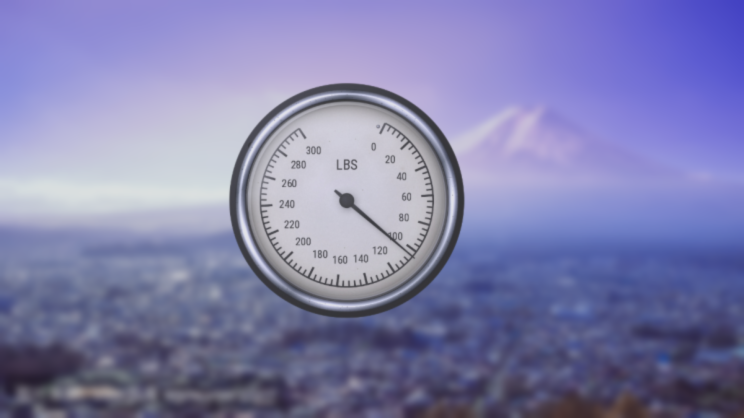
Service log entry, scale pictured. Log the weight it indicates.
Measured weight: 104 lb
